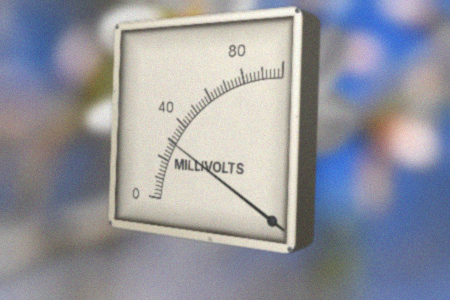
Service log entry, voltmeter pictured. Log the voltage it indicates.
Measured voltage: 30 mV
